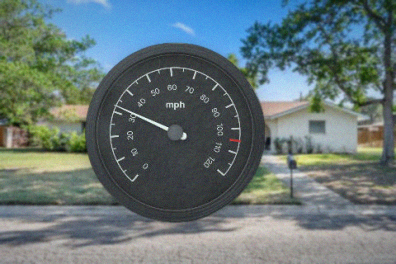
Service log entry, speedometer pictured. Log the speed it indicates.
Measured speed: 32.5 mph
